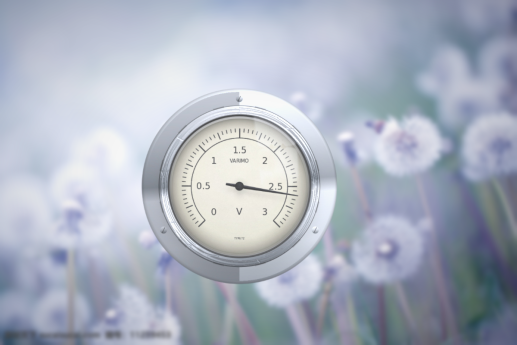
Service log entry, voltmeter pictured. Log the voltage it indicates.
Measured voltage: 2.6 V
